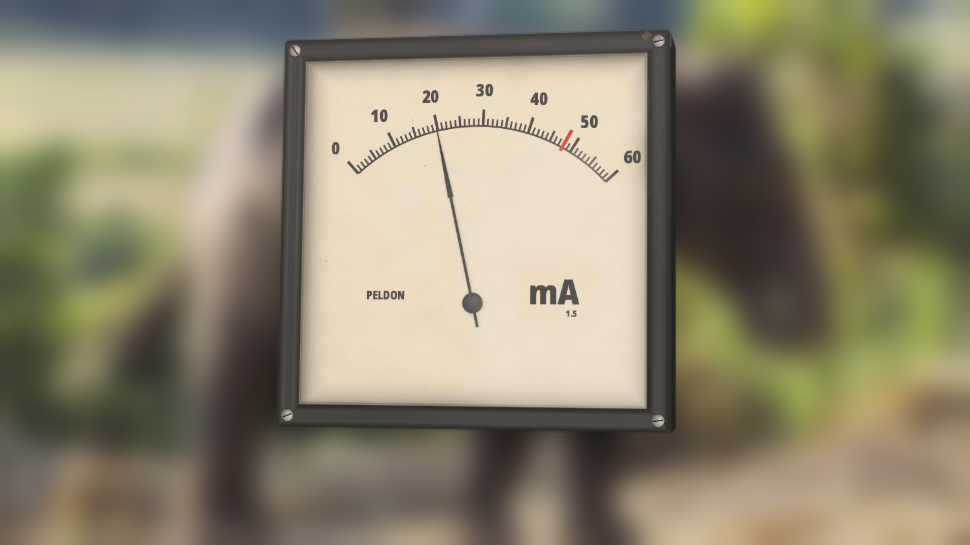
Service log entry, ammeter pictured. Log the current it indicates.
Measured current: 20 mA
